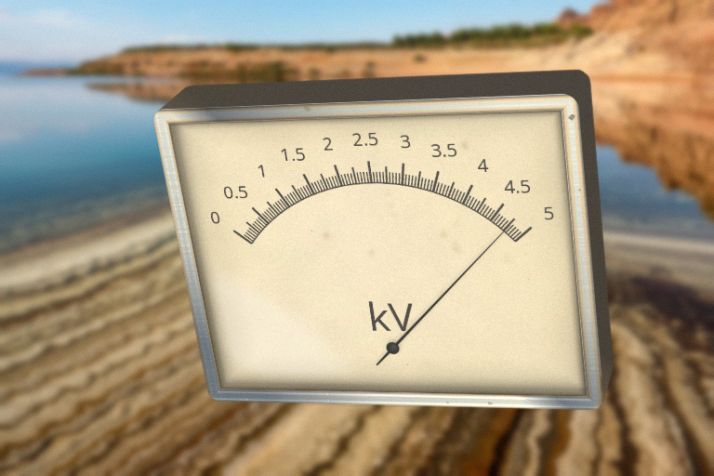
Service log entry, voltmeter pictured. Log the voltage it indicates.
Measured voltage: 4.75 kV
